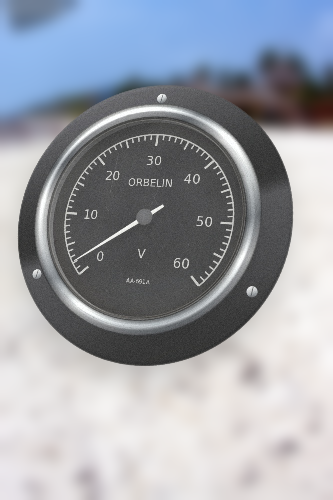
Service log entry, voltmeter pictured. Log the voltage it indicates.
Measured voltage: 2 V
